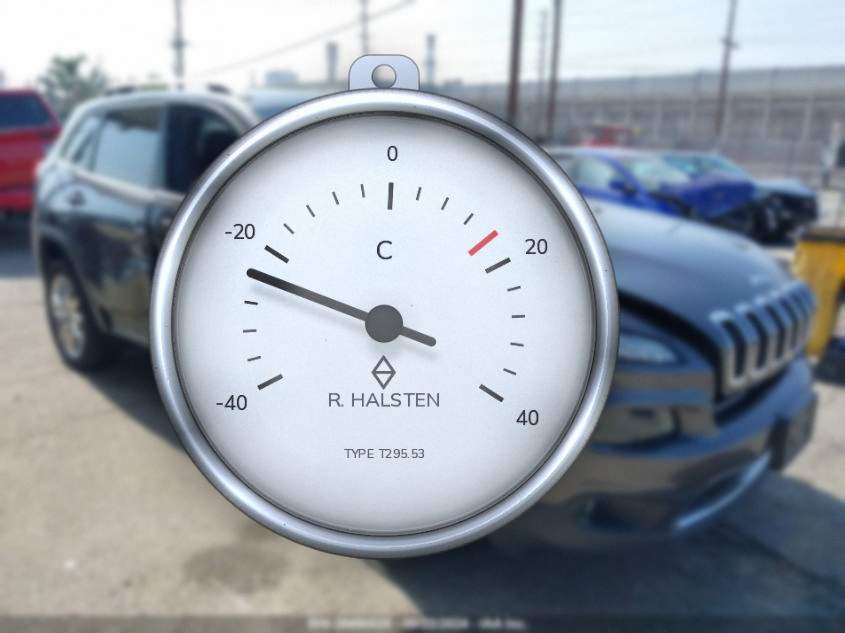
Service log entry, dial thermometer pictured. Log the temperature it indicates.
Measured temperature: -24 °C
